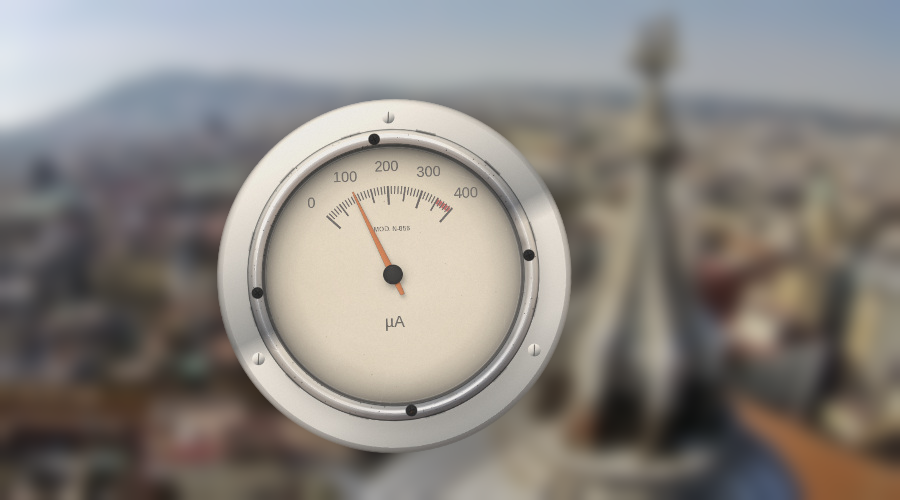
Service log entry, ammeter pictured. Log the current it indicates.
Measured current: 100 µA
